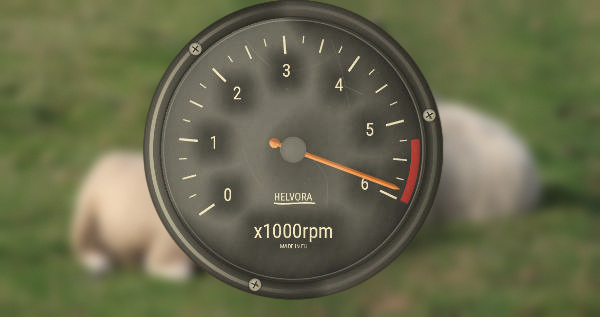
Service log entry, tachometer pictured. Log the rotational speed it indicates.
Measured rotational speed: 5875 rpm
